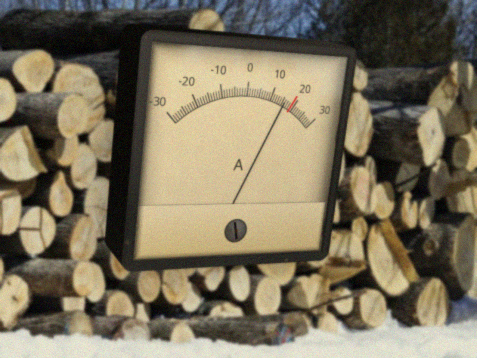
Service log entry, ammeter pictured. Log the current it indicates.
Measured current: 15 A
